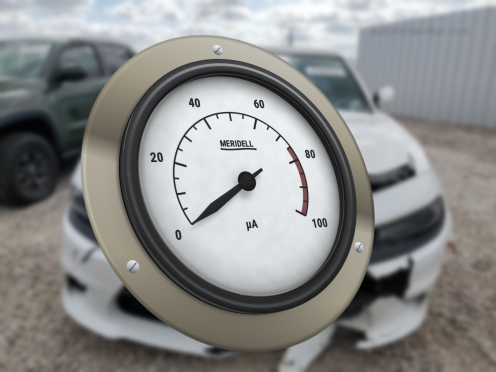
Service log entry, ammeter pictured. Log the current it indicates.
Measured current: 0 µA
